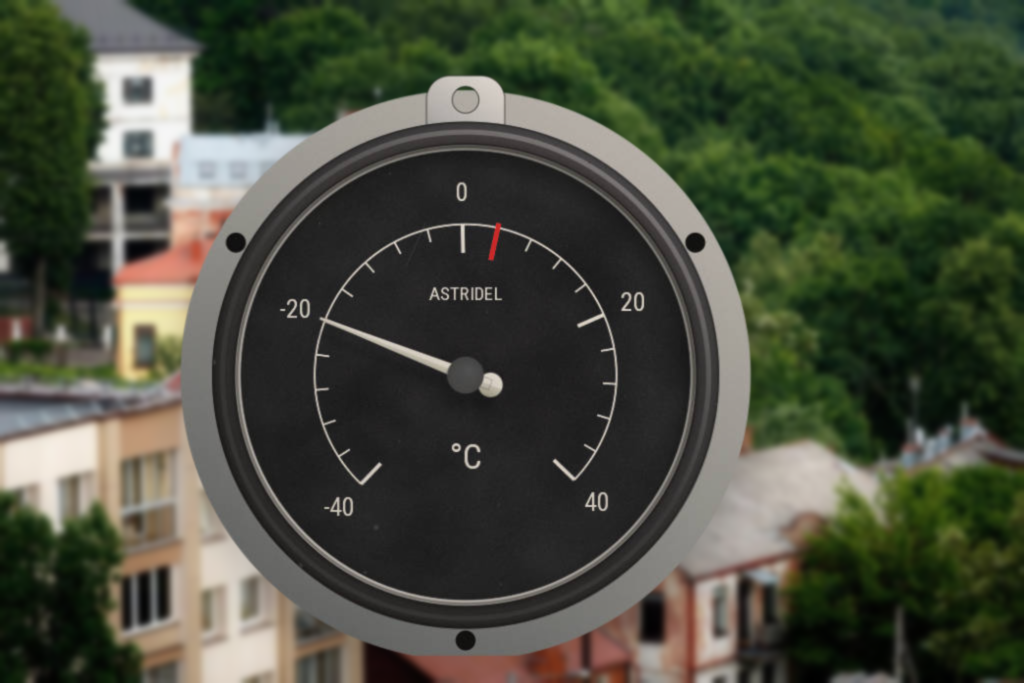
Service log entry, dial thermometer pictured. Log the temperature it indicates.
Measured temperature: -20 °C
